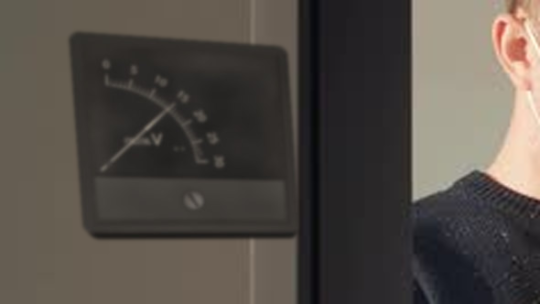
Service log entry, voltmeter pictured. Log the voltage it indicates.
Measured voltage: 15 V
